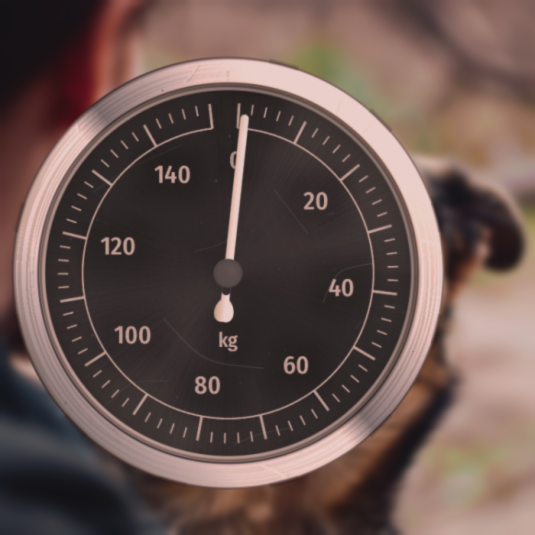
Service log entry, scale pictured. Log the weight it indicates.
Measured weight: 1 kg
